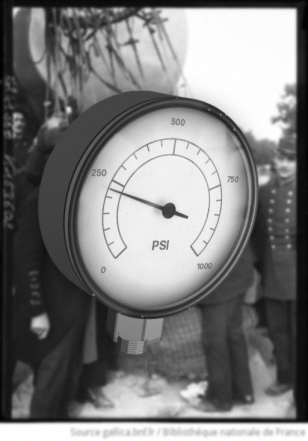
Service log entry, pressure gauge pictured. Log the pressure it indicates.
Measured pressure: 225 psi
